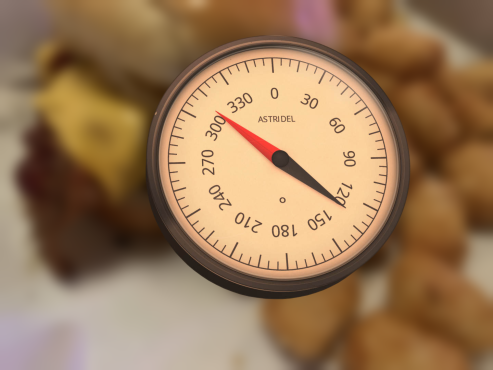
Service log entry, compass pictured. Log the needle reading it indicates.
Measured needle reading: 310 °
